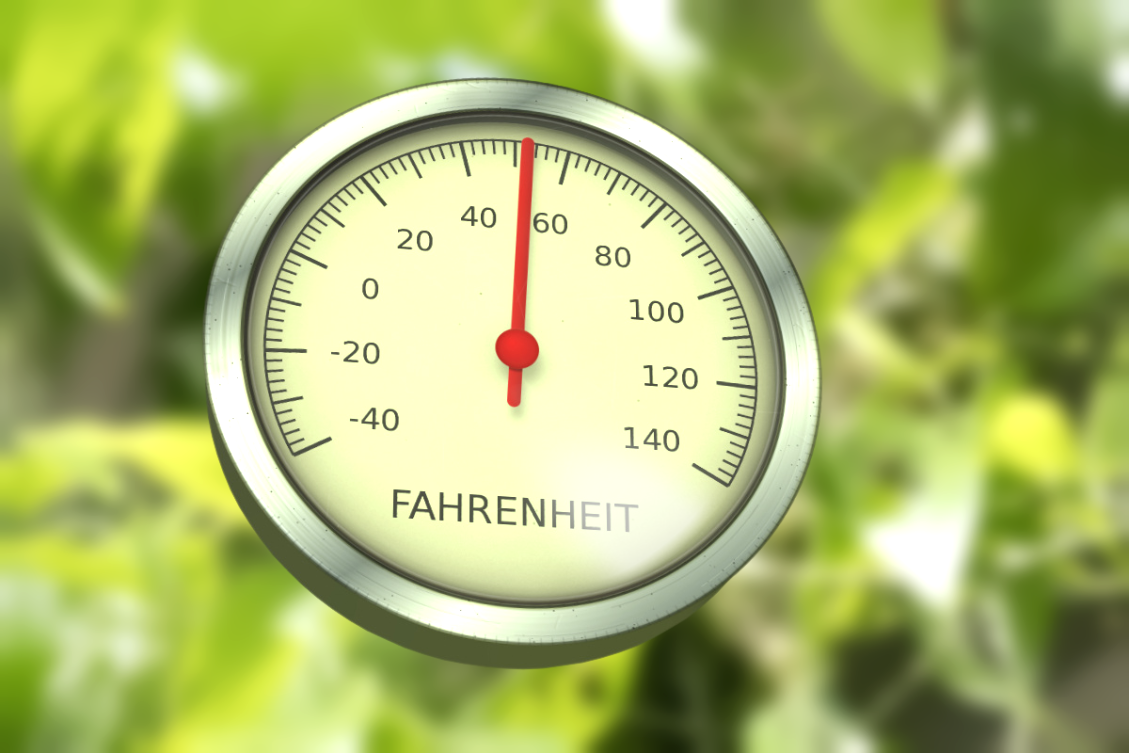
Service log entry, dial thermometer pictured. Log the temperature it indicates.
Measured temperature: 52 °F
